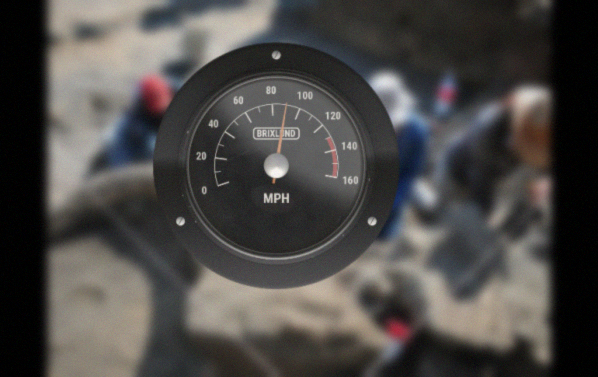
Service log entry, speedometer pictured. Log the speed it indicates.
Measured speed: 90 mph
